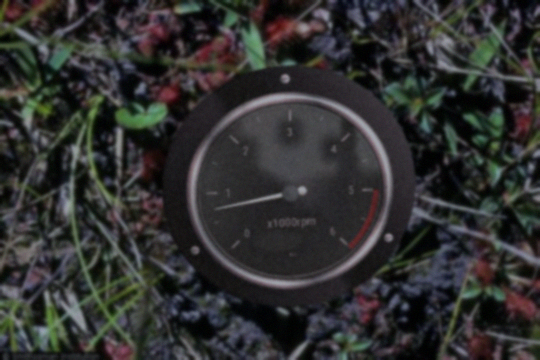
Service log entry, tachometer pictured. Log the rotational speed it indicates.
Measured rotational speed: 750 rpm
